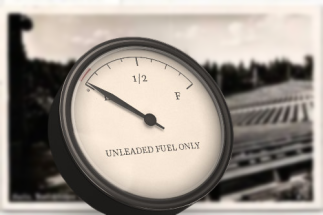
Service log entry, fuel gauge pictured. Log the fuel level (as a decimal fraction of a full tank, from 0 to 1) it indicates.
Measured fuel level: 0
